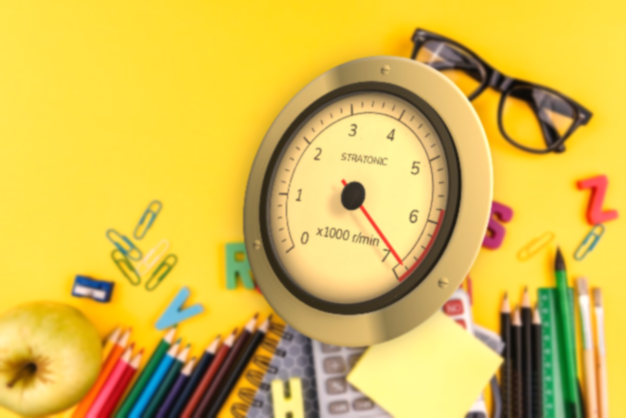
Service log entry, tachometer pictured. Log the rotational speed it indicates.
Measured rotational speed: 6800 rpm
